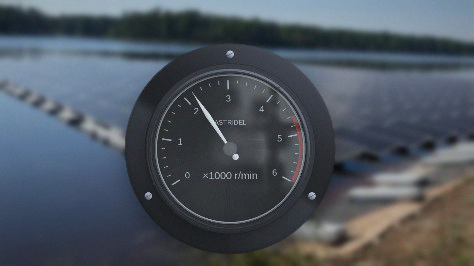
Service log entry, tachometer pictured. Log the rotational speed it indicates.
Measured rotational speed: 2200 rpm
